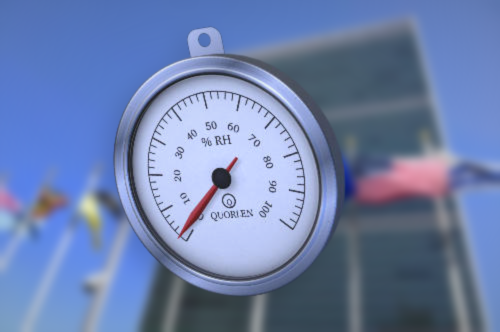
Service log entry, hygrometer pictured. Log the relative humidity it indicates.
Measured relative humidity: 2 %
